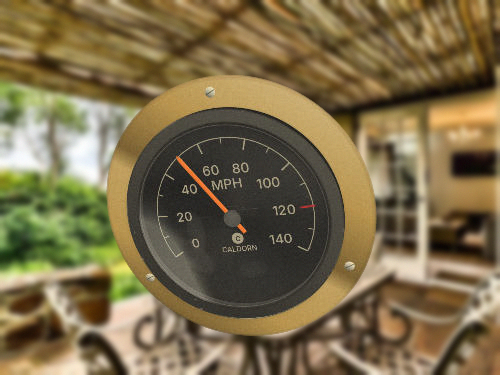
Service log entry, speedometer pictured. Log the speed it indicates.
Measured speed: 50 mph
